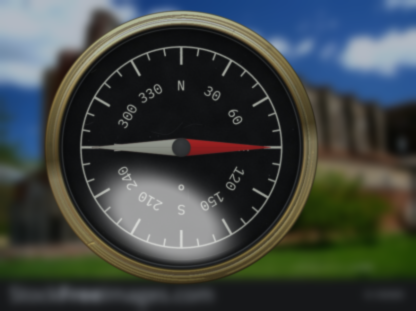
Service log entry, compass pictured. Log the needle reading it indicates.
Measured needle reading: 90 °
